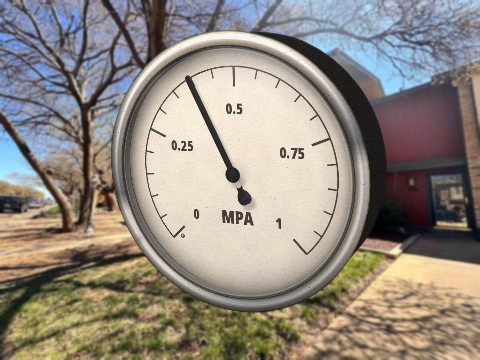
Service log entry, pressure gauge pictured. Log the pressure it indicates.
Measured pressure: 0.4 MPa
